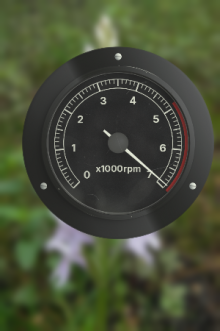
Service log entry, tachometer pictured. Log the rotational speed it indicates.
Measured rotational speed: 6900 rpm
